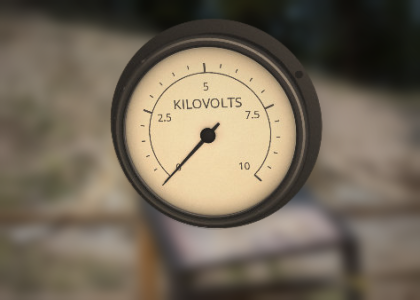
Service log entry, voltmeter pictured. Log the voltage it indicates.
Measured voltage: 0 kV
